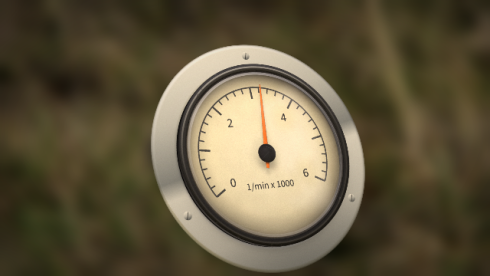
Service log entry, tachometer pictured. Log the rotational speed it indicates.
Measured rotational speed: 3200 rpm
